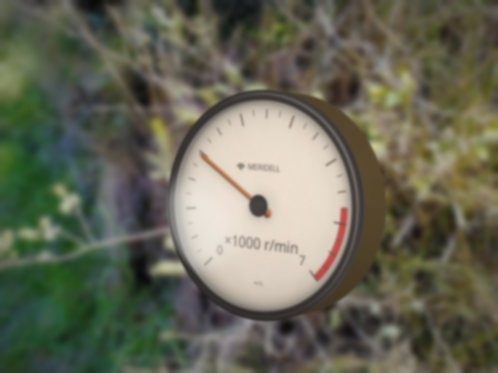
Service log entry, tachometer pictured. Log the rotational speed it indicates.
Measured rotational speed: 2000 rpm
